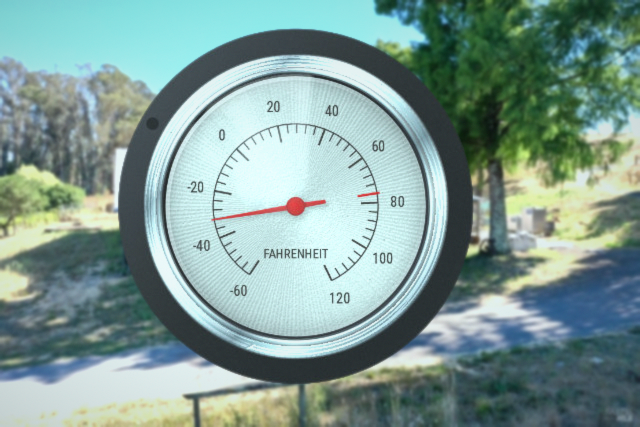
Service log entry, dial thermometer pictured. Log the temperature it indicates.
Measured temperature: -32 °F
